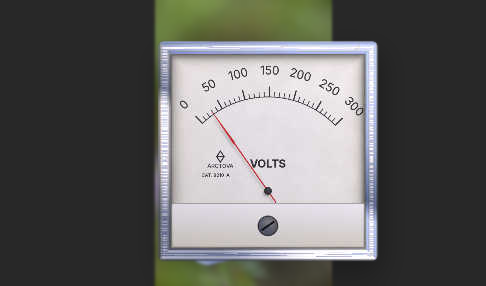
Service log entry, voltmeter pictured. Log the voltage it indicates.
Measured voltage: 30 V
